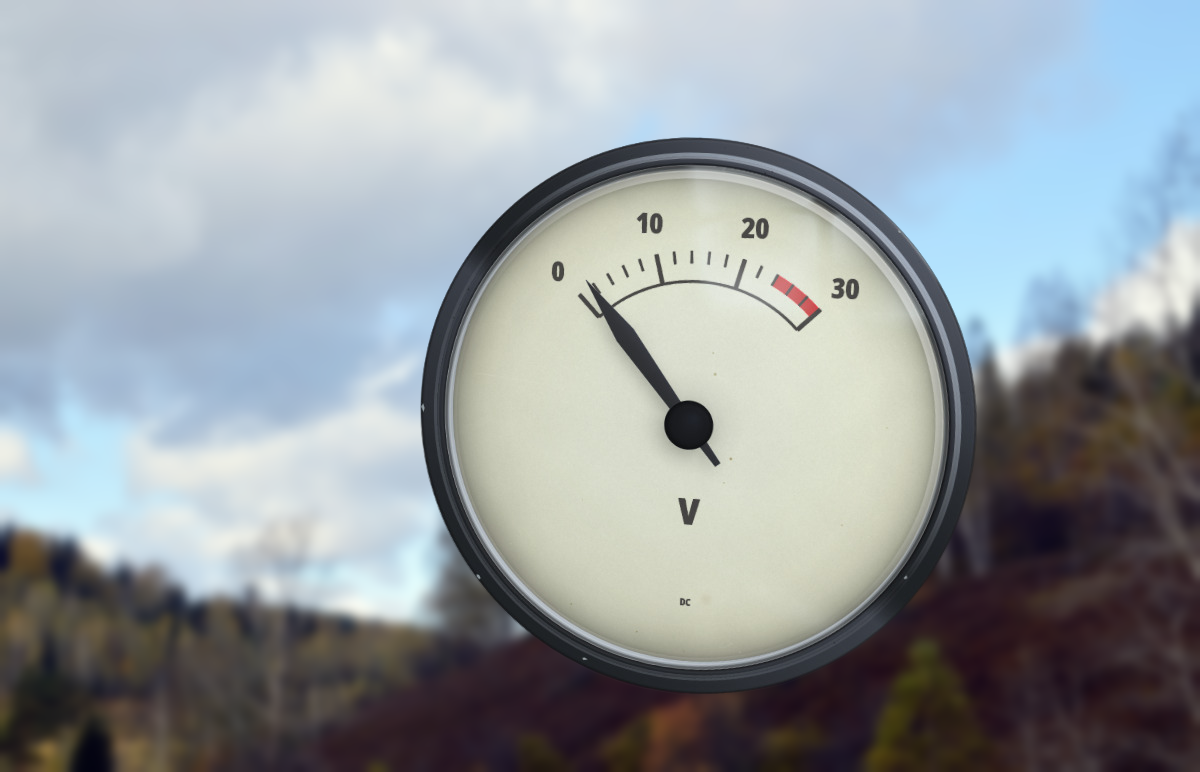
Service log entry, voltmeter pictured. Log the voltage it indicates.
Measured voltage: 2 V
